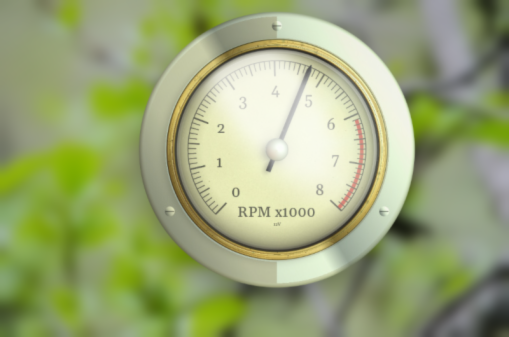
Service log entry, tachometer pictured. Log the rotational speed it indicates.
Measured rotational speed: 4700 rpm
